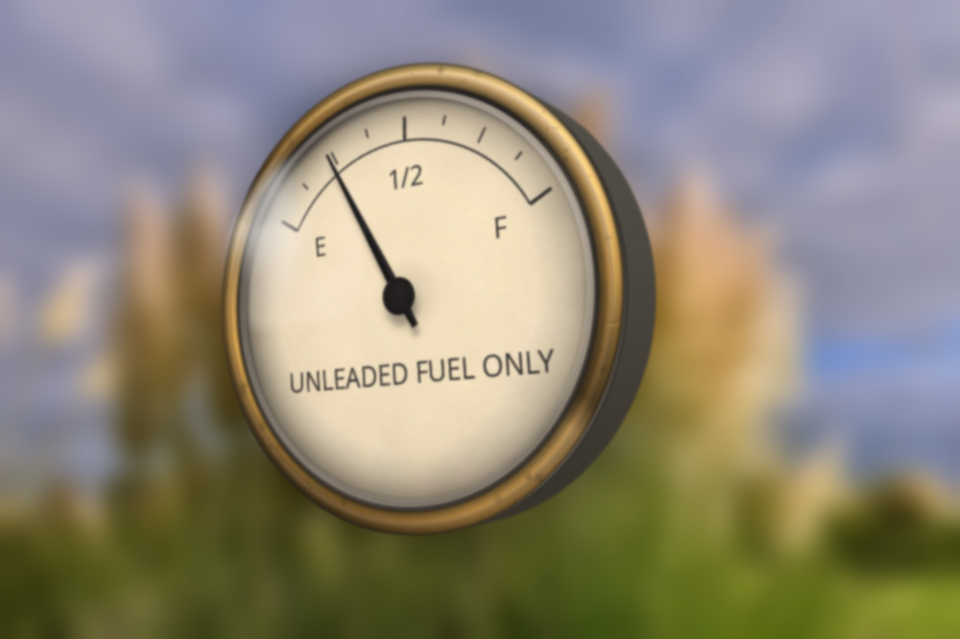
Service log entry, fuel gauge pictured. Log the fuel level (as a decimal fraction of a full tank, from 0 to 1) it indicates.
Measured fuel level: 0.25
